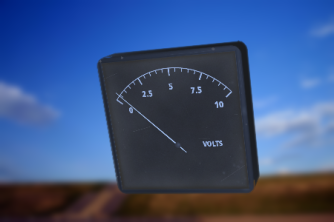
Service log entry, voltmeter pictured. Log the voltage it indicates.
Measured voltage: 0.5 V
